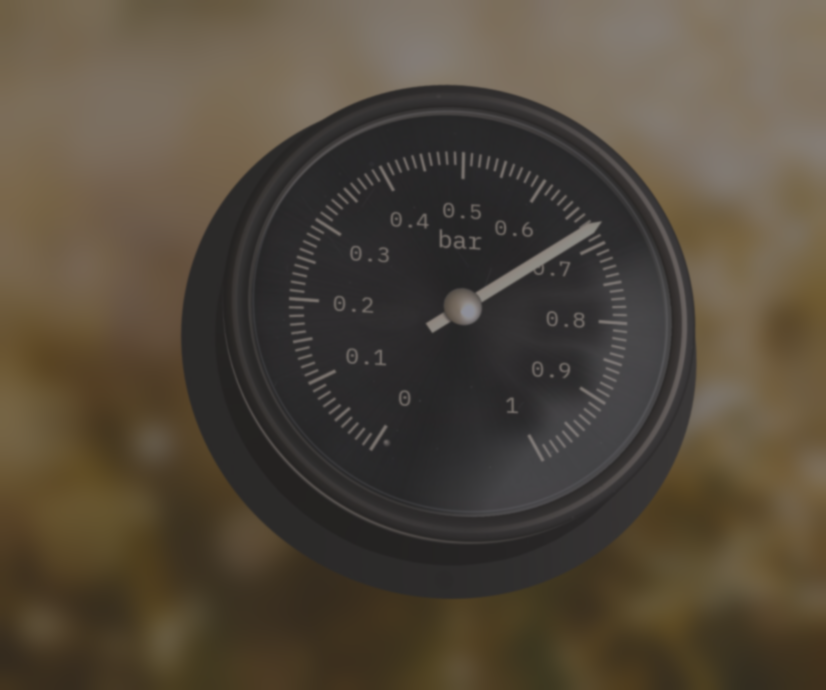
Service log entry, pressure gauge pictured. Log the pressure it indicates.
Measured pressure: 0.68 bar
